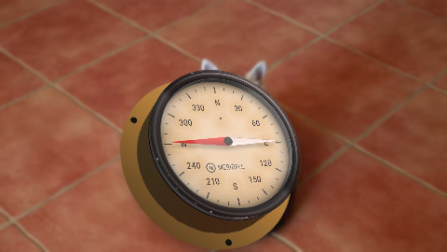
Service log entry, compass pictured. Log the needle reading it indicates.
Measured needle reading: 270 °
